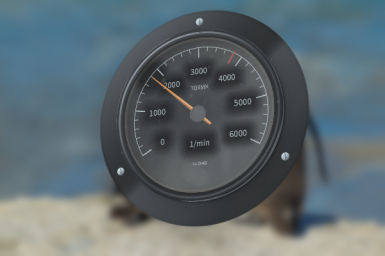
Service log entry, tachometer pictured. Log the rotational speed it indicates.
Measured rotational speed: 1800 rpm
